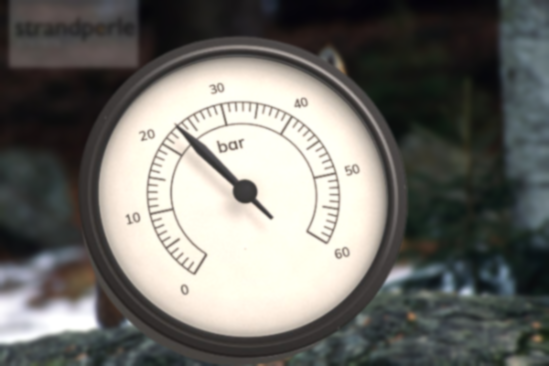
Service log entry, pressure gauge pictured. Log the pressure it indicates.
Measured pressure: 23 bar
